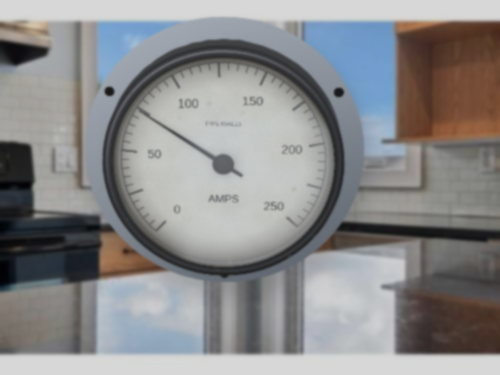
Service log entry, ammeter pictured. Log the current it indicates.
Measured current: 75 A
